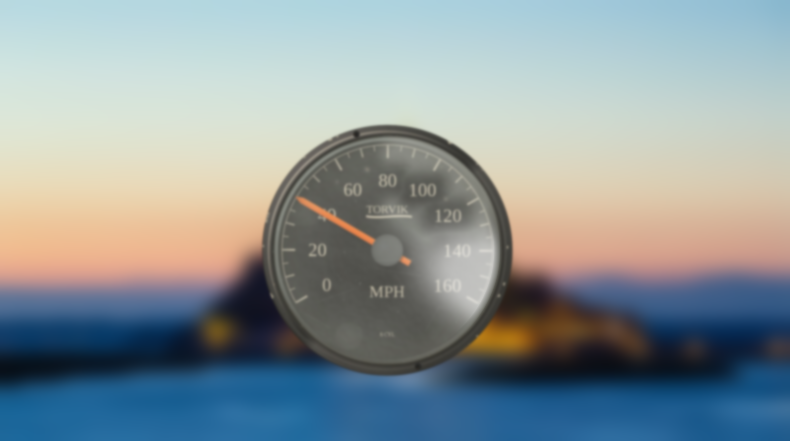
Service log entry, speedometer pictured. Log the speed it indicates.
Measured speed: 40 mph
